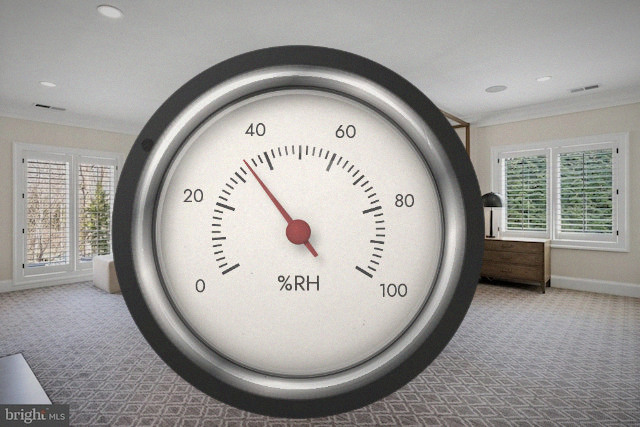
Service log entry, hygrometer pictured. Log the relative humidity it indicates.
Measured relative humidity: 34 %
